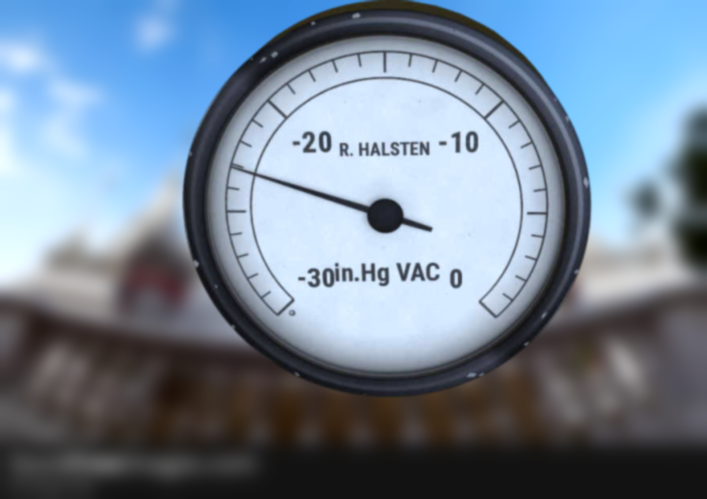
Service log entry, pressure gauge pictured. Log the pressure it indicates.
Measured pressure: -23 inHg
